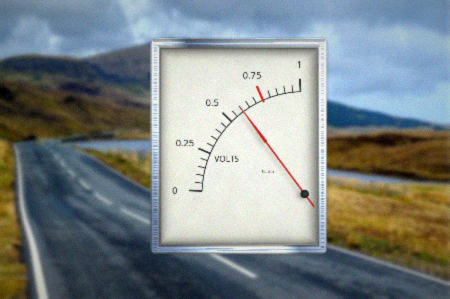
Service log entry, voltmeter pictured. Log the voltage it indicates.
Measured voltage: 0.6 V
